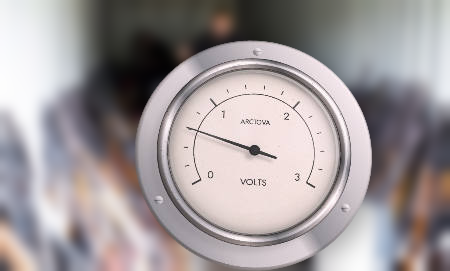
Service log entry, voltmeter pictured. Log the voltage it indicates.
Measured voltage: 0.6 V
